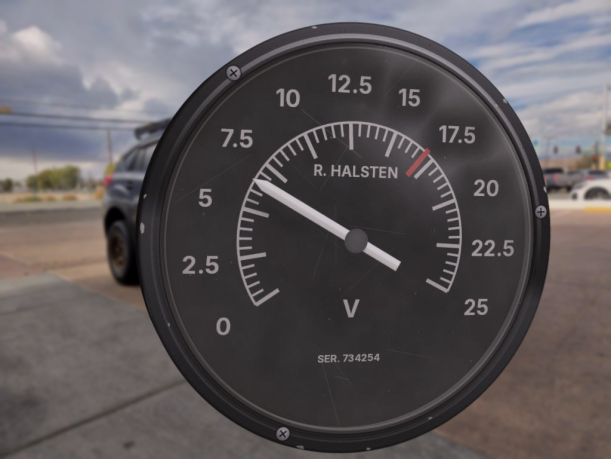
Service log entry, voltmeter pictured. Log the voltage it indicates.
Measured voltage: 6.5 V
